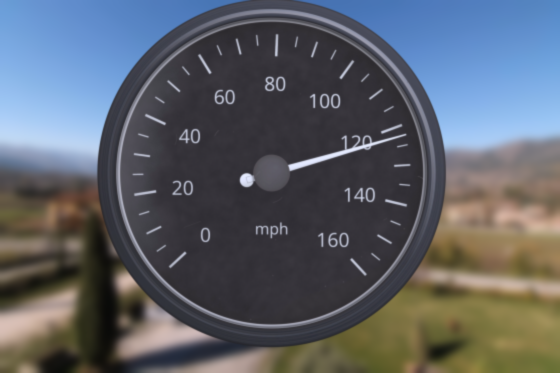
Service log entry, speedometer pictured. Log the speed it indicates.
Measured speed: 122.5 mph
